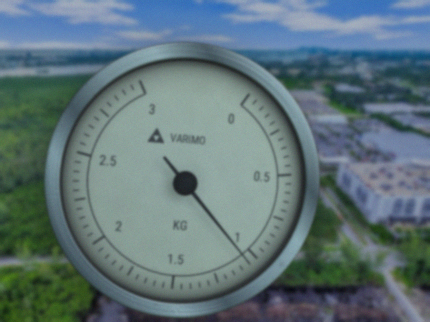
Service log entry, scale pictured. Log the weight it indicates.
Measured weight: 1.05 kg
